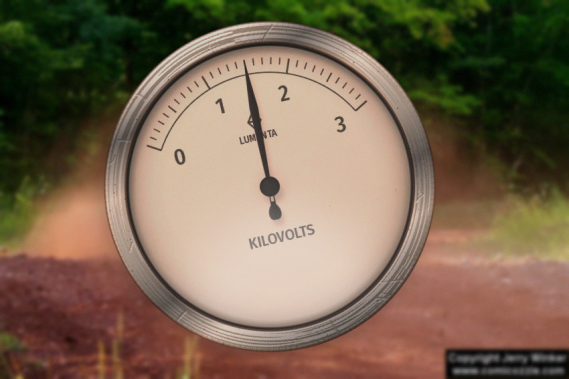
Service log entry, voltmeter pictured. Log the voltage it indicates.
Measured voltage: 1.5 kV
